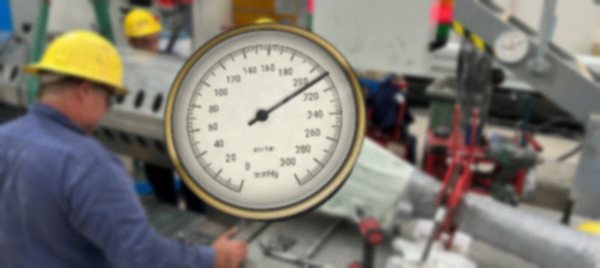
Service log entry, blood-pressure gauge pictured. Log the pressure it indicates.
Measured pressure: 210 mmHg
